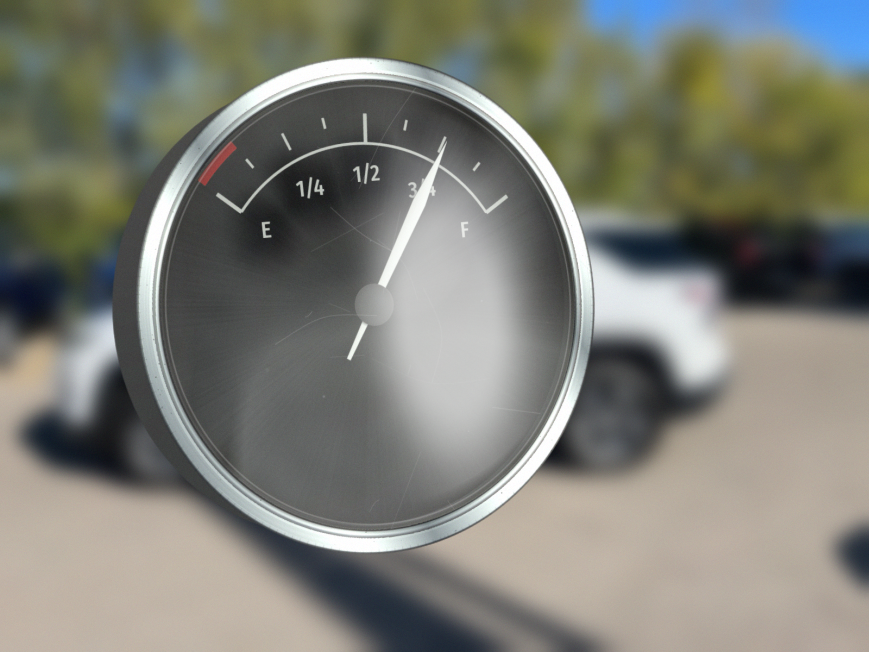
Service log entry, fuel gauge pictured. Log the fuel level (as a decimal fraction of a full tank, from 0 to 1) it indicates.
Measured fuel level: 0.75
